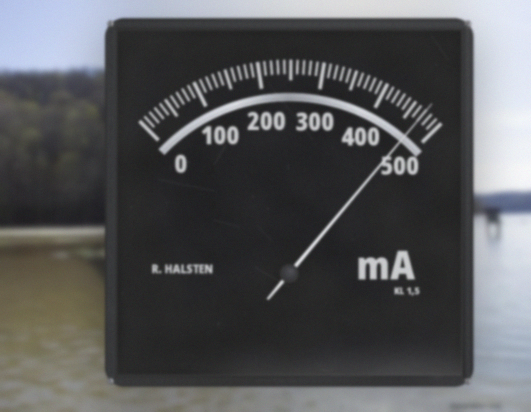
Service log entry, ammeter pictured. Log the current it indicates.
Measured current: 470 mA
